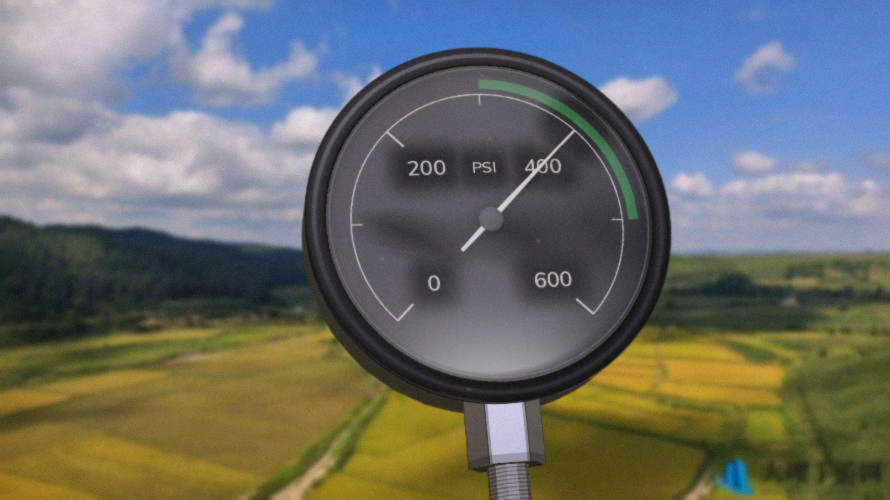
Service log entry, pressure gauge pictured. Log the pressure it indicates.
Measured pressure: 400 psi
